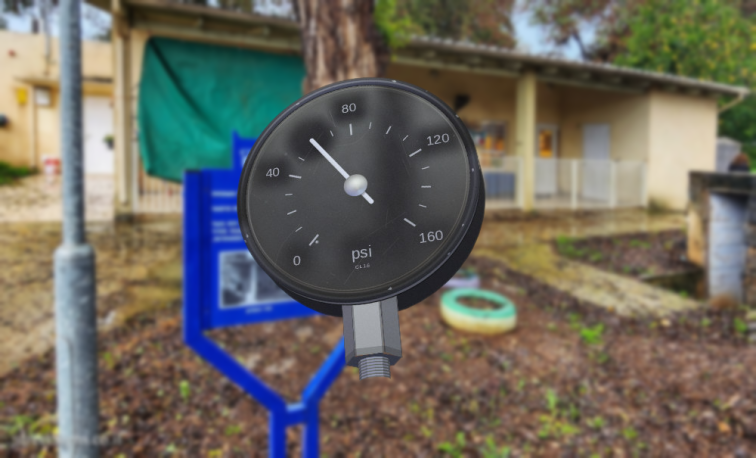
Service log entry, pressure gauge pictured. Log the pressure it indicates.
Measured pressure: 60 psi
